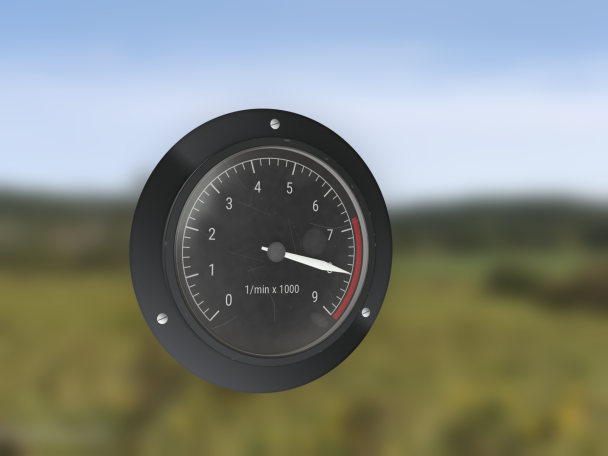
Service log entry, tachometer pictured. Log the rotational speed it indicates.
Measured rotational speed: 8000 rpm
